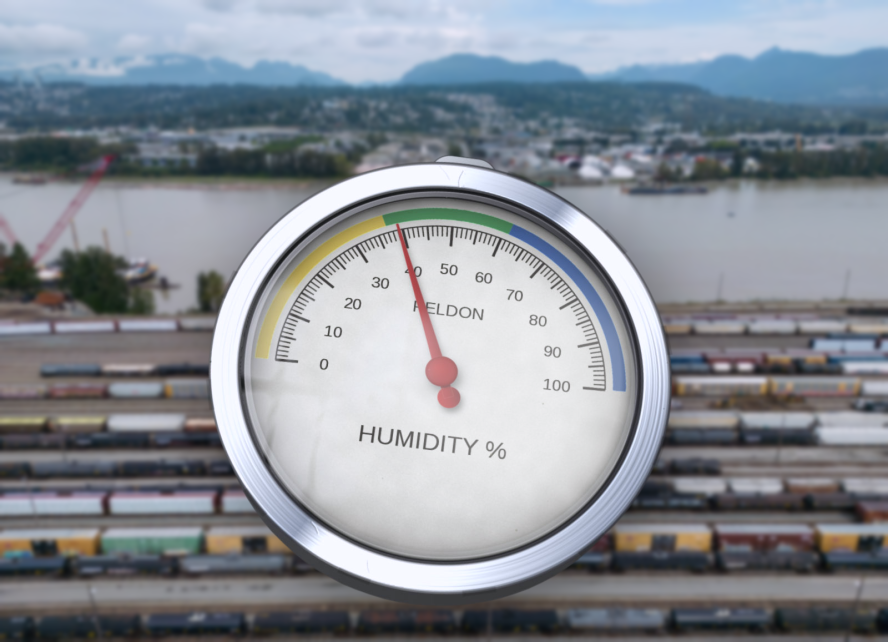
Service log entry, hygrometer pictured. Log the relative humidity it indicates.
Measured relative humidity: 39 %
